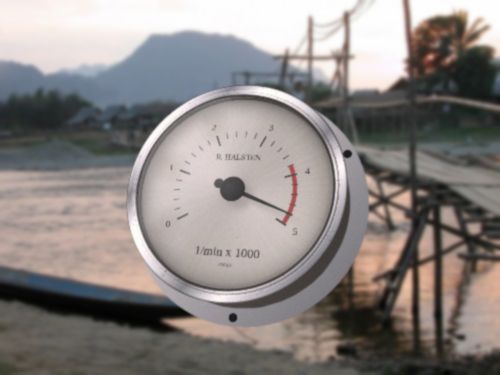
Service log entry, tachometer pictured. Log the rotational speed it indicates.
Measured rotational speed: 4800 rpm
